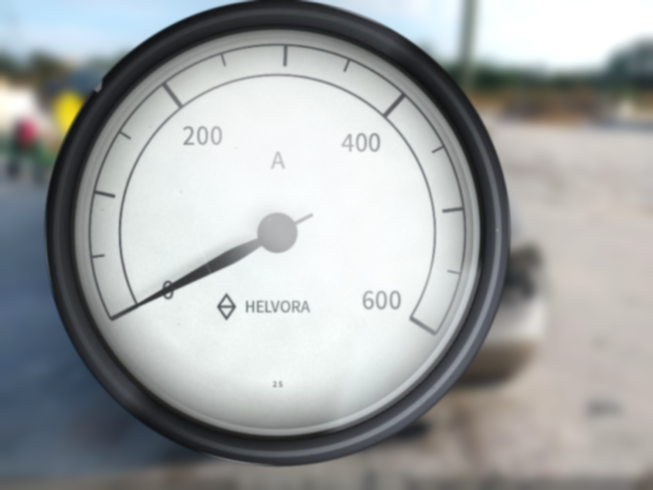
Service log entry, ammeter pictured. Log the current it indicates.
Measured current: 0 A
